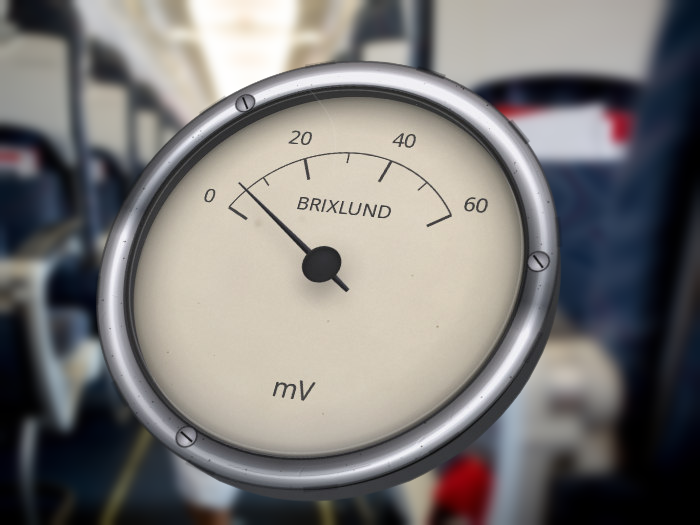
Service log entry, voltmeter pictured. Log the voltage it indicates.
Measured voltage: 5 mV
